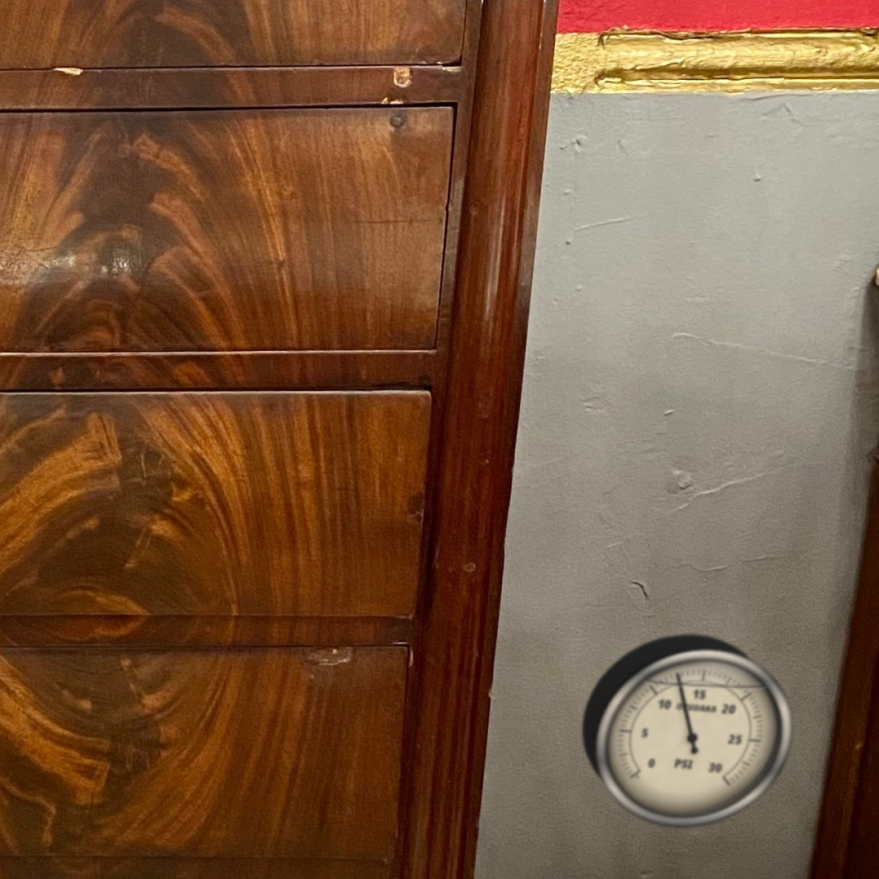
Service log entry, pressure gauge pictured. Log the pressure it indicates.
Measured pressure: 12.5 psi
